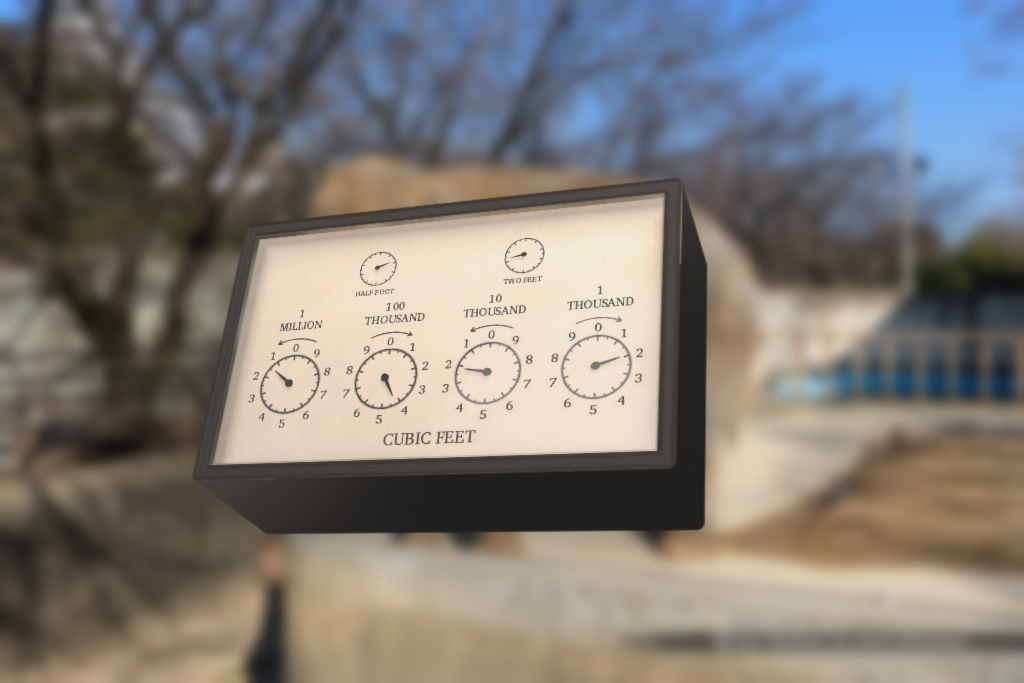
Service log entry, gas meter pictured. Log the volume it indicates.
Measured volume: 142200 ft³
